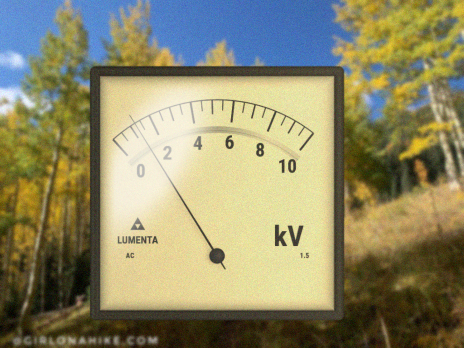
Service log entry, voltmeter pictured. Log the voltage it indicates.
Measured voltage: 1.25 kV
